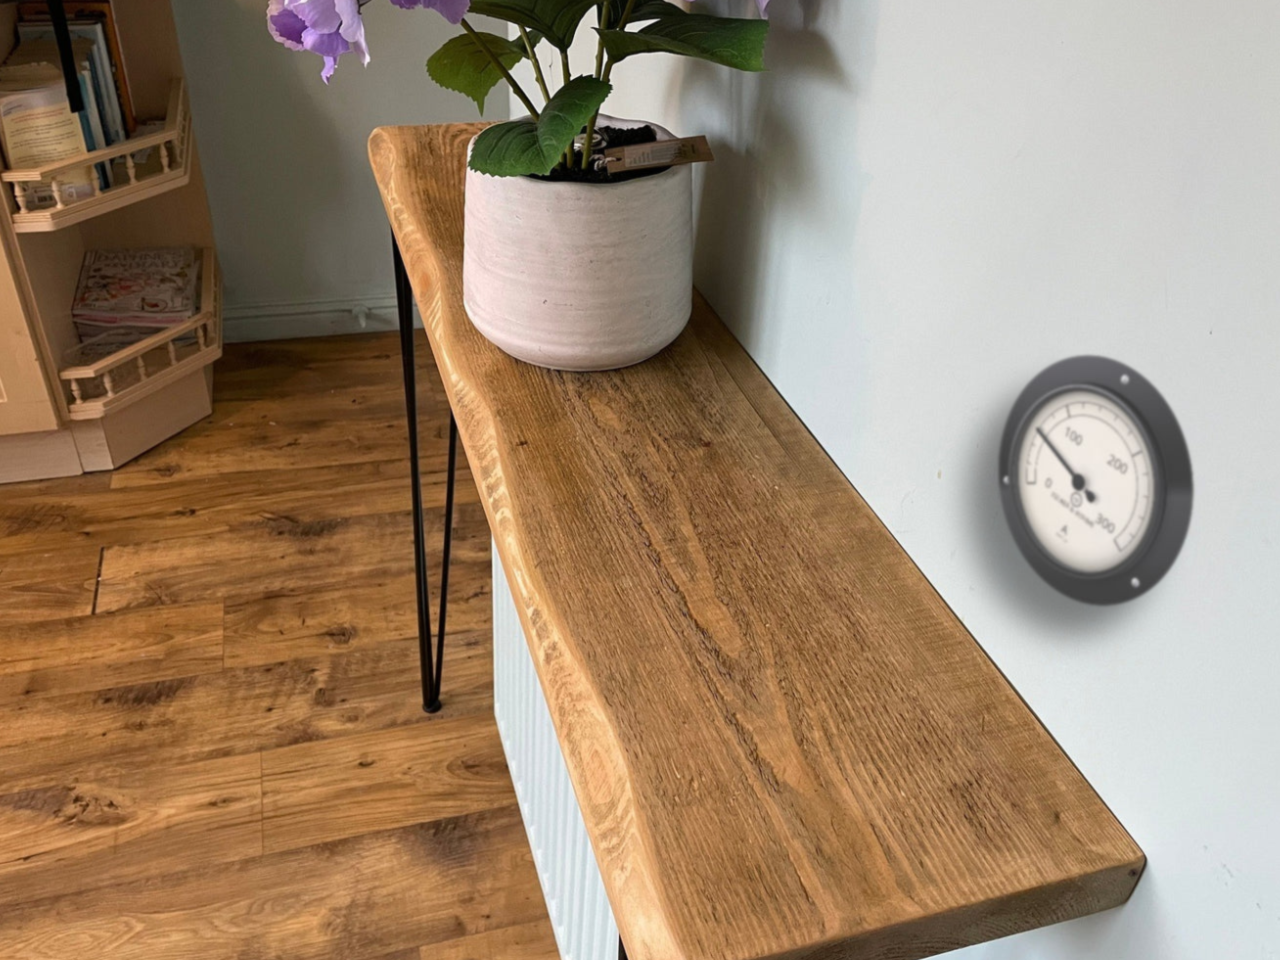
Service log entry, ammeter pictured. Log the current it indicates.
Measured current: 60 A
